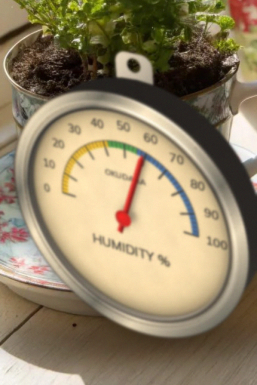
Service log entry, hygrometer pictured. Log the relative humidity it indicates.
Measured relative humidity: 60 %
